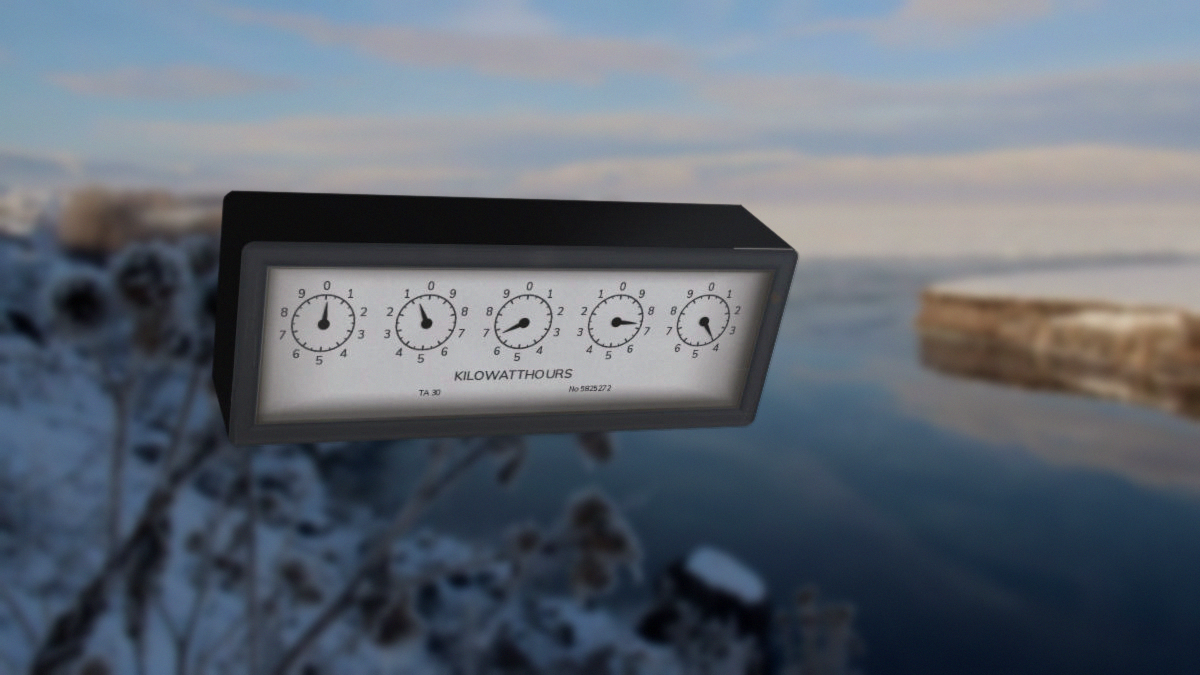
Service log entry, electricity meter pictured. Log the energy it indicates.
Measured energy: 674 kWh
